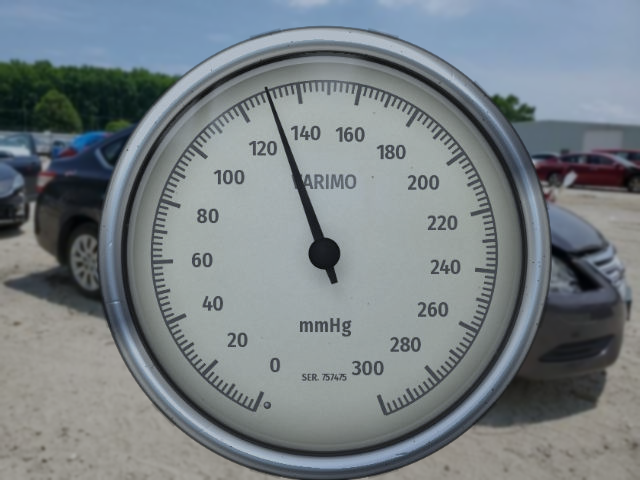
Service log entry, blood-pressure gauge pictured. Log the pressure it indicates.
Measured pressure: 130 mmHg
